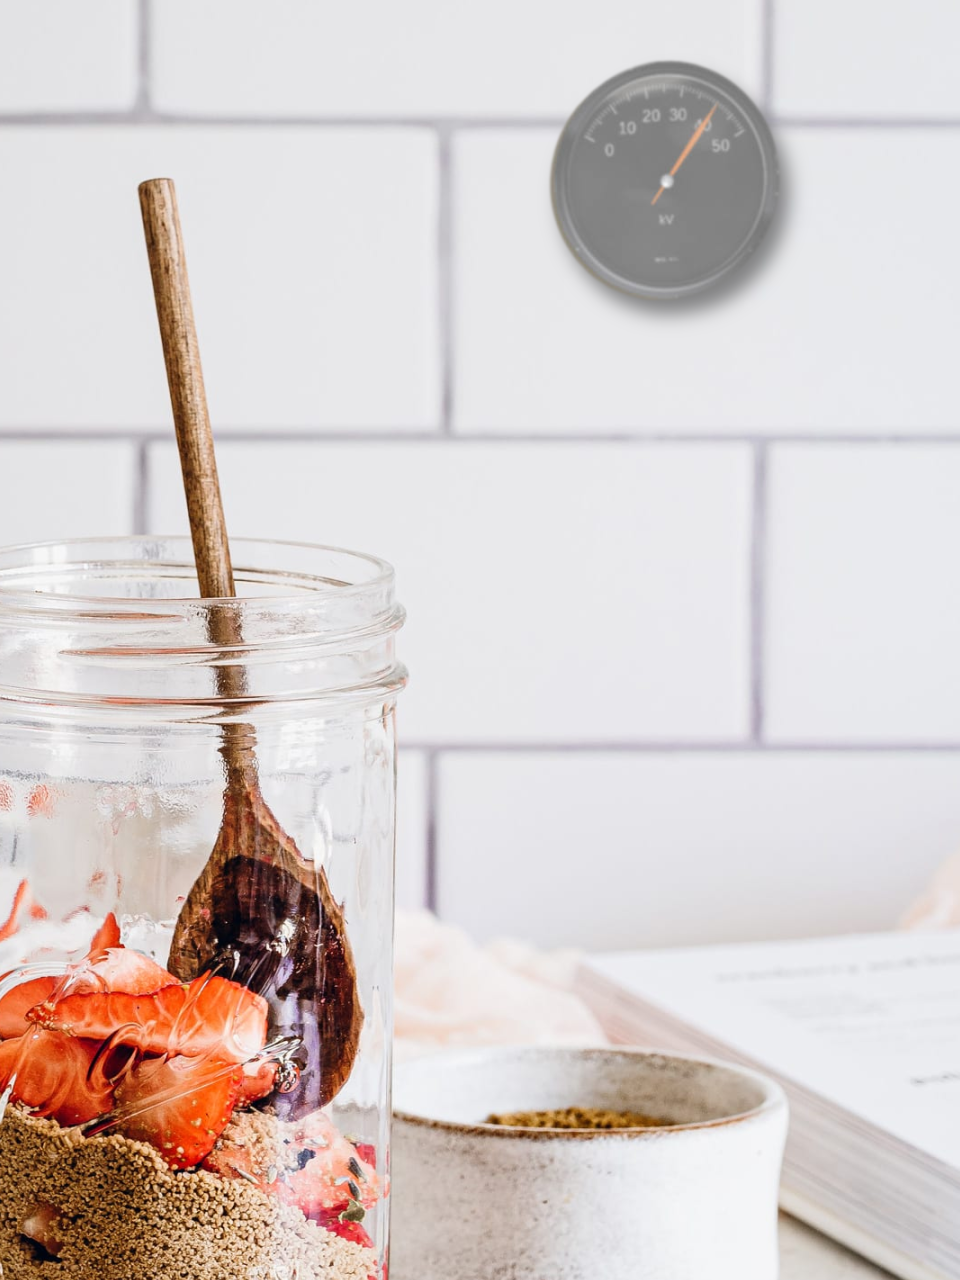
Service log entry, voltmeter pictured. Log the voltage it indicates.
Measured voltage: 40 kV
